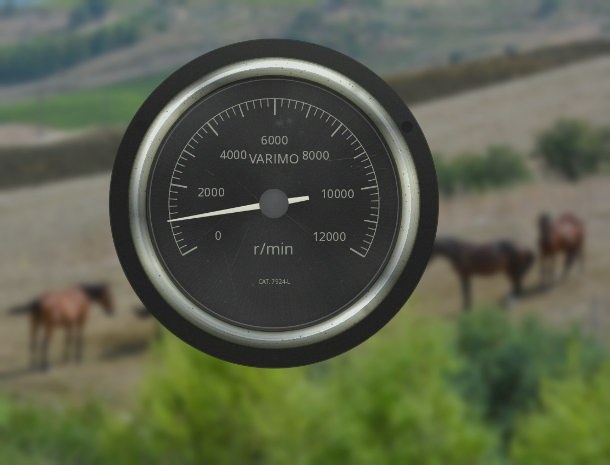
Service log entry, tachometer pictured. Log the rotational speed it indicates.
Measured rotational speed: 1000 rpm
